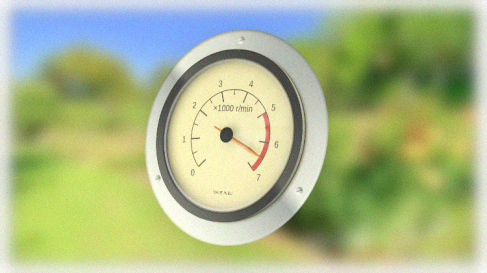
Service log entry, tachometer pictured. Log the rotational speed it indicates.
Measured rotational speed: 6500 rpm
